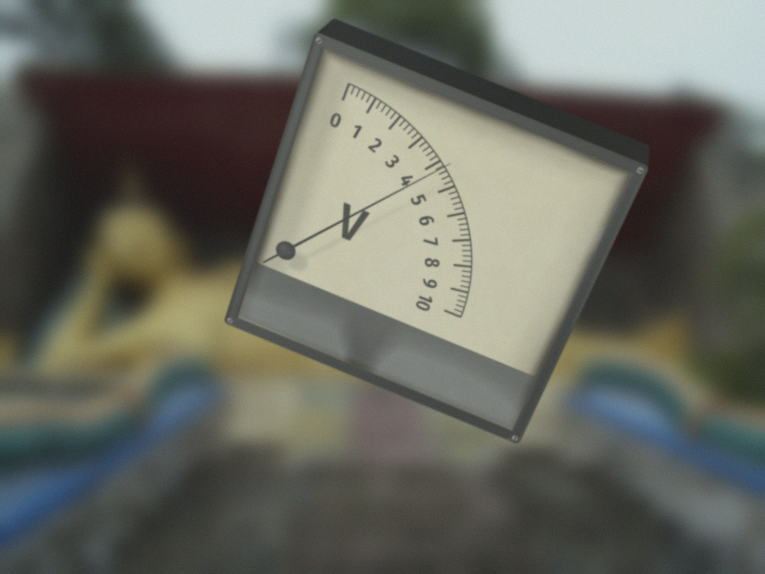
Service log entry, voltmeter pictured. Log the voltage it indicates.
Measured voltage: 4.2 V
